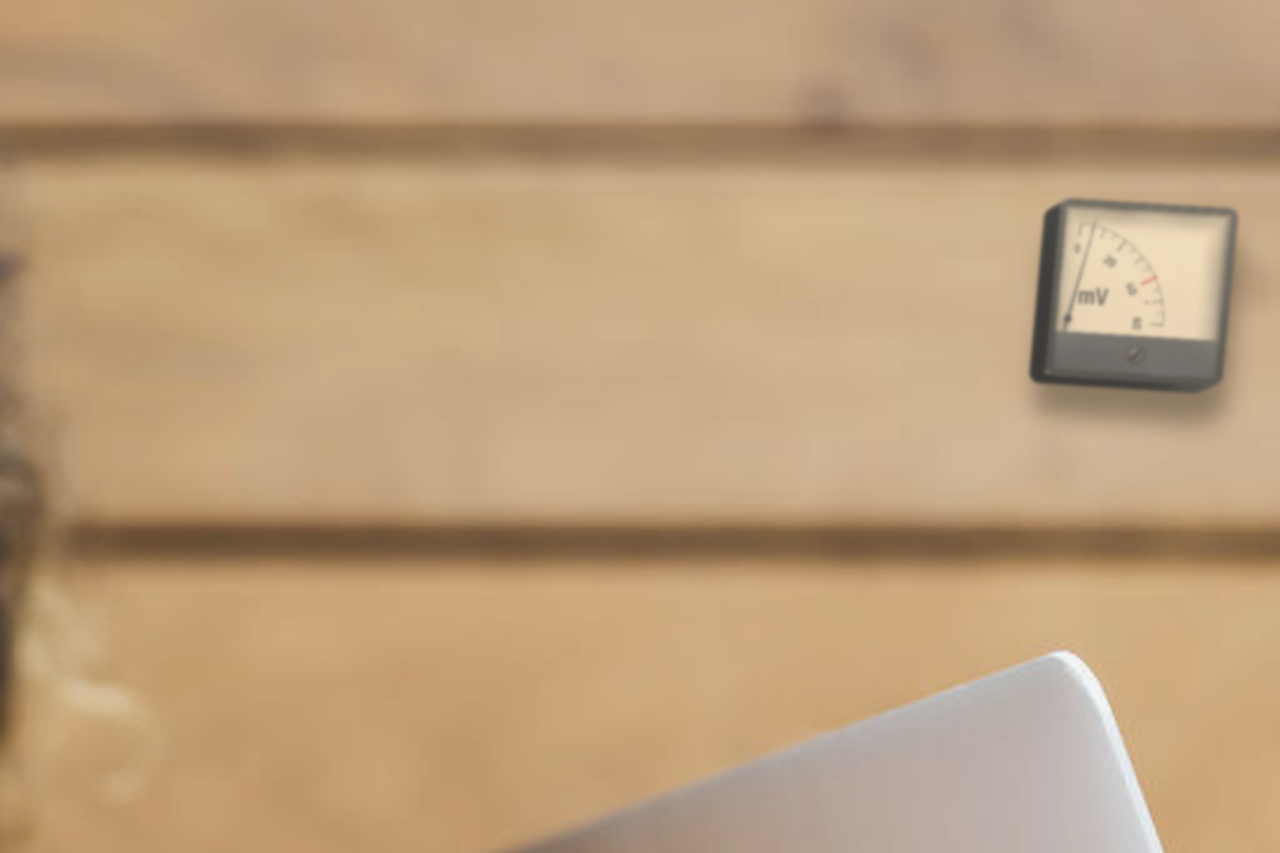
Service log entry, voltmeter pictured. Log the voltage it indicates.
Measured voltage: 5 mV
